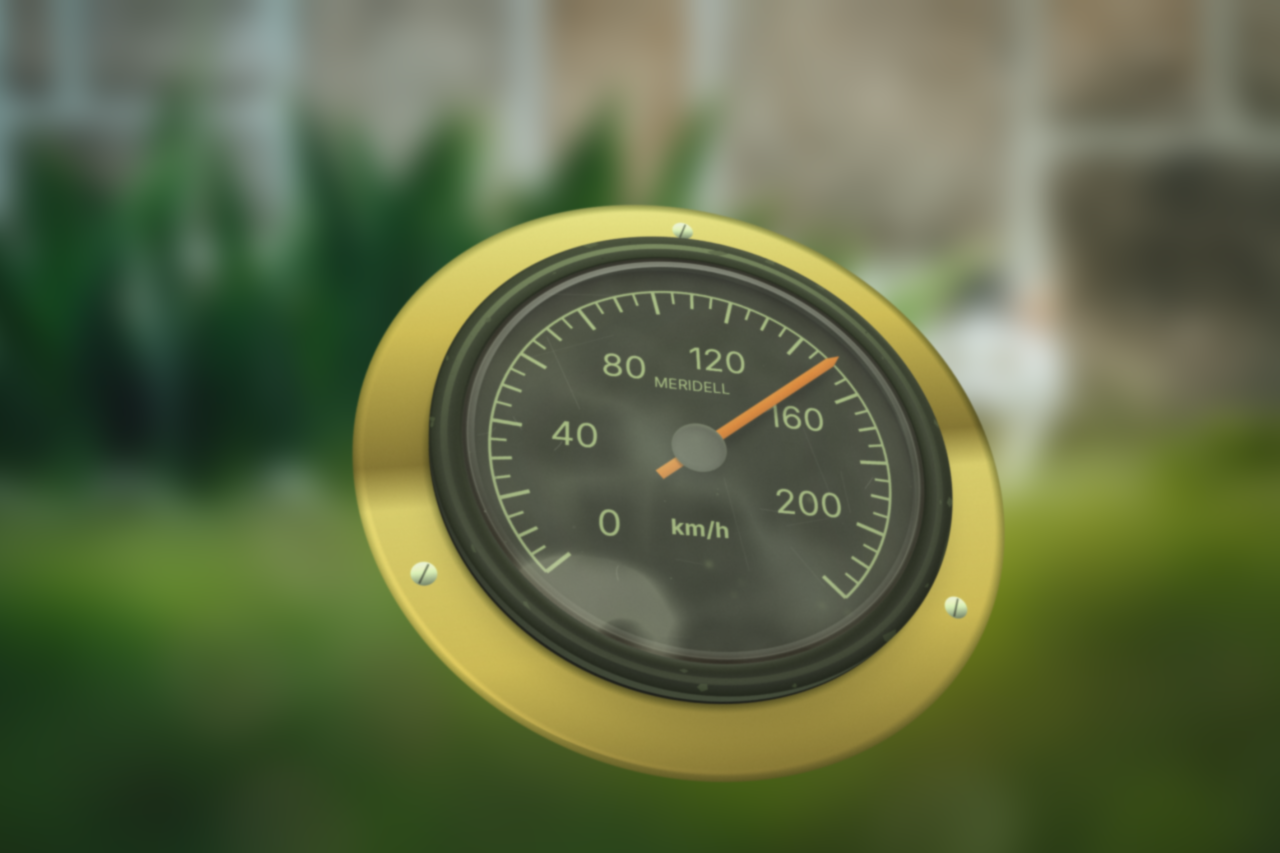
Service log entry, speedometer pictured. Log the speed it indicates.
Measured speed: 150 km/h
